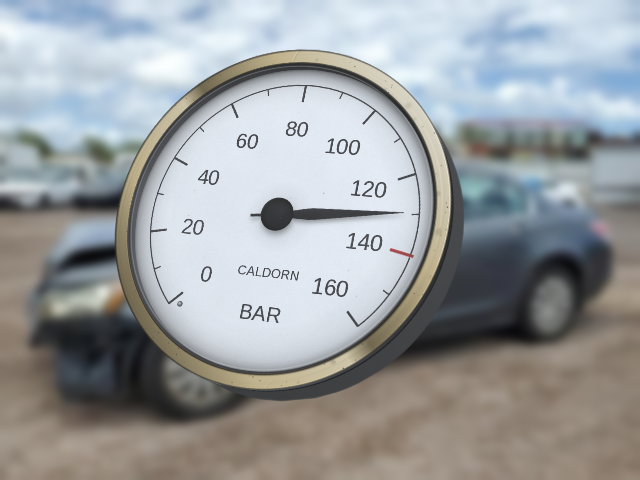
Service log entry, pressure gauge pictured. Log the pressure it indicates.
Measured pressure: 130 bar
